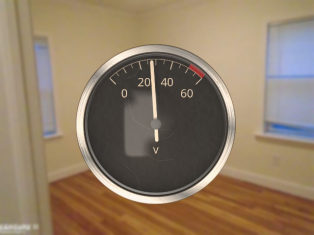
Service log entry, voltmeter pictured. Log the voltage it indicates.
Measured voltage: 27.5 V
